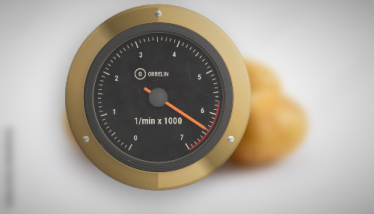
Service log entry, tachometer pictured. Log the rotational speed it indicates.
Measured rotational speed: 6400 rpm
